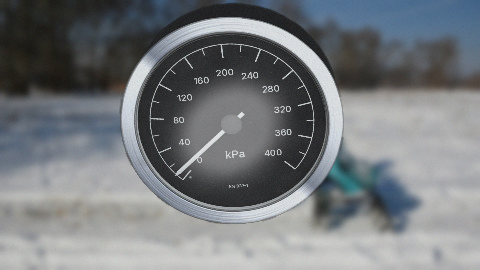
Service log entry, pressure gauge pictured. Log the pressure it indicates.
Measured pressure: 10 kPa
